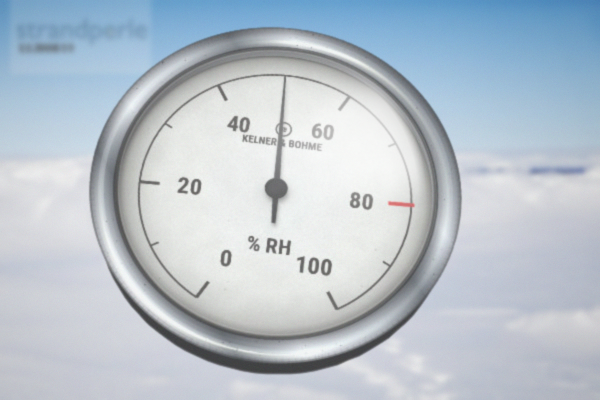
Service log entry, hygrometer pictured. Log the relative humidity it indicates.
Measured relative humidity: 50 %
